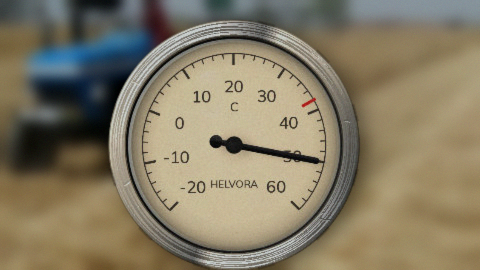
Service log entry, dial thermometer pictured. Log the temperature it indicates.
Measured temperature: 50 °C
